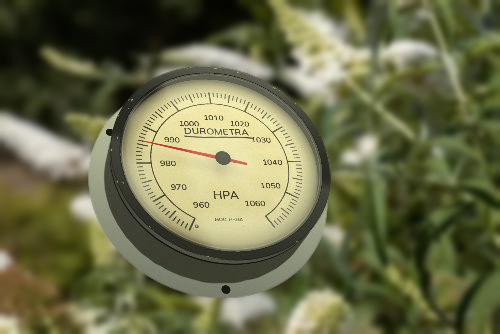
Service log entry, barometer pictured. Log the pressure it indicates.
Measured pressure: 985 hPa
